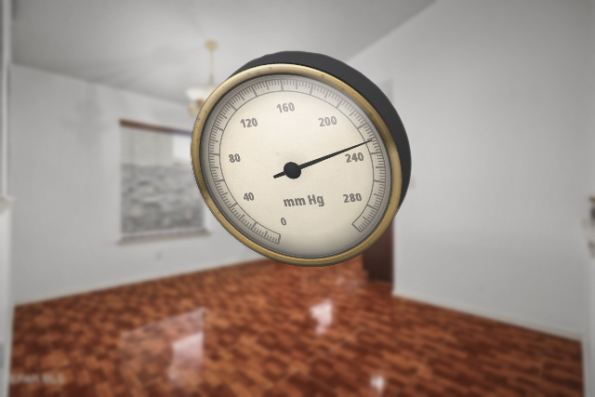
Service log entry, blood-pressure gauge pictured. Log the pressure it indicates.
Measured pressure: 230 mmHg
